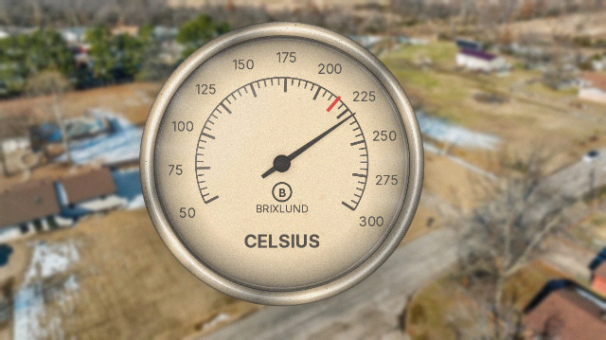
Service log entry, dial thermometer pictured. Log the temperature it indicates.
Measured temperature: 230 °C
